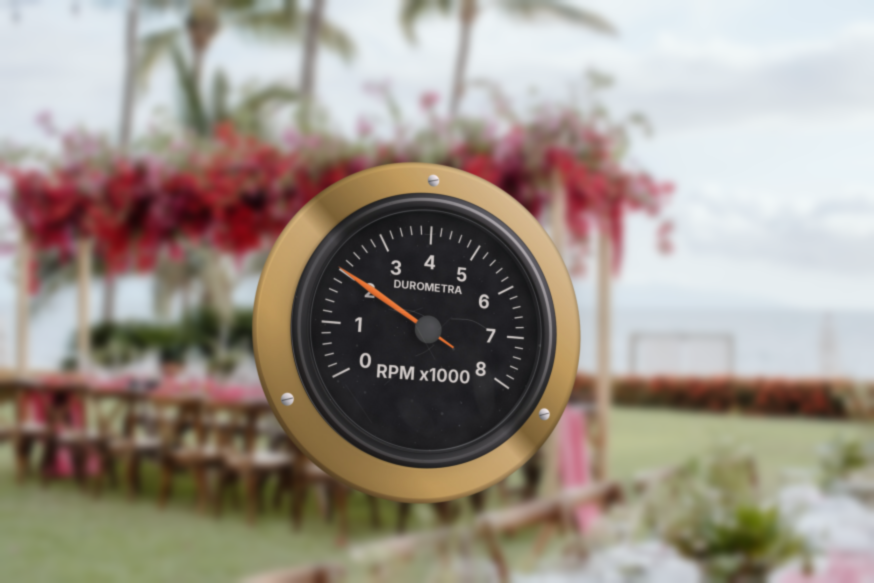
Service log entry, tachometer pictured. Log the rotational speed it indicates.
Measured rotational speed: 2000 rpm
